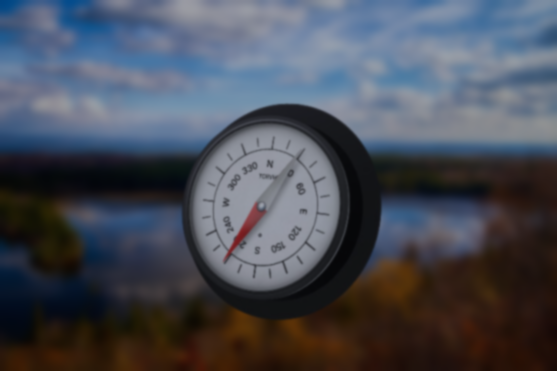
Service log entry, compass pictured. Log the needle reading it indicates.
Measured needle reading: 210 °
